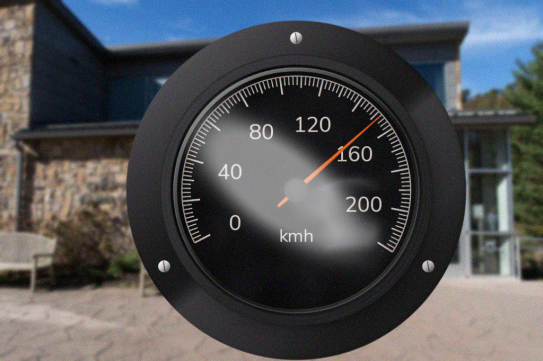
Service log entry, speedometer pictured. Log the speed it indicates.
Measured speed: 152 km/h
